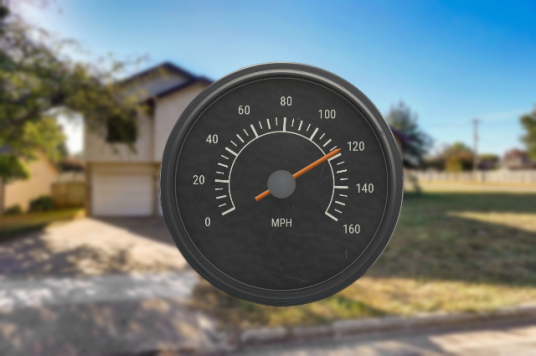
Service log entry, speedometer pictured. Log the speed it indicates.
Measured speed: 117.5 mph
